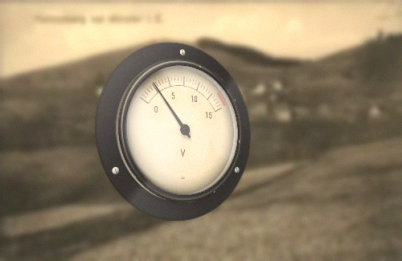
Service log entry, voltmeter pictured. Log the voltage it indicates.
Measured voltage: 2.5 V
